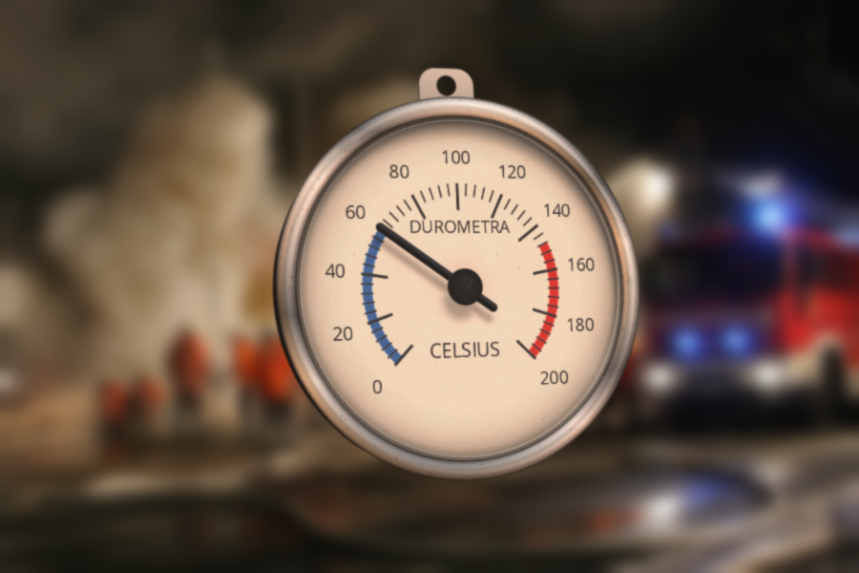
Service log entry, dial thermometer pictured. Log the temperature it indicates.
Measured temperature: 60 °C
